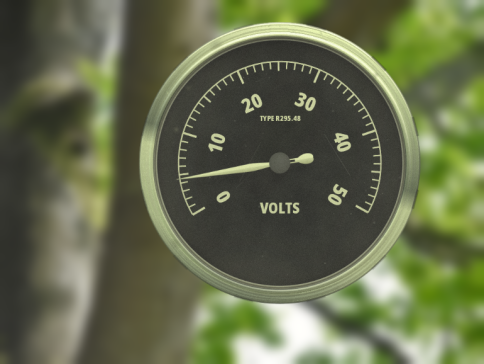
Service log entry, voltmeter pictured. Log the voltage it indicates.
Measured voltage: 4.5 V
